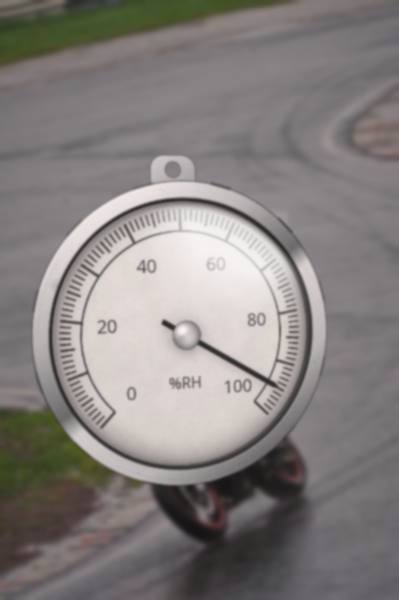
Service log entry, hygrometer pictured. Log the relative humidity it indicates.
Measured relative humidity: 95 %
